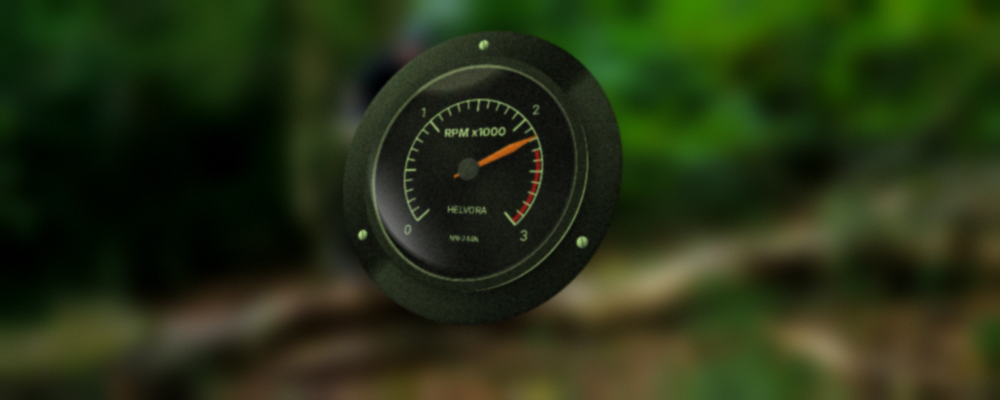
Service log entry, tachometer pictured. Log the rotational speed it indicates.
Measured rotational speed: 2200 rpm
